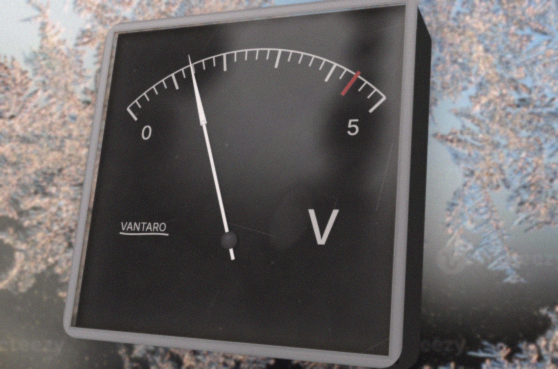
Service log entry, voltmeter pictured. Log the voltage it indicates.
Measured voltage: 1.4 V
